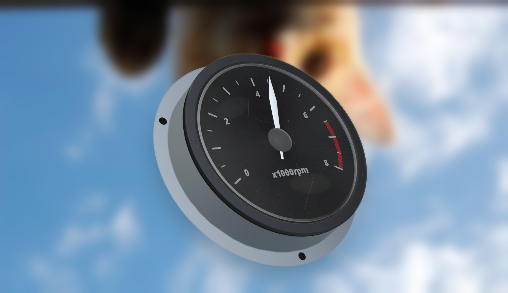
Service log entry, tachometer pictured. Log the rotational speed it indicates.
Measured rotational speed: 4500 rpm
